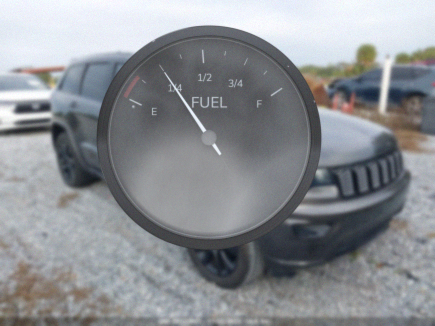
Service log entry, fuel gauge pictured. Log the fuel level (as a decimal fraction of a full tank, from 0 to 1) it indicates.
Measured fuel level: 0.25
